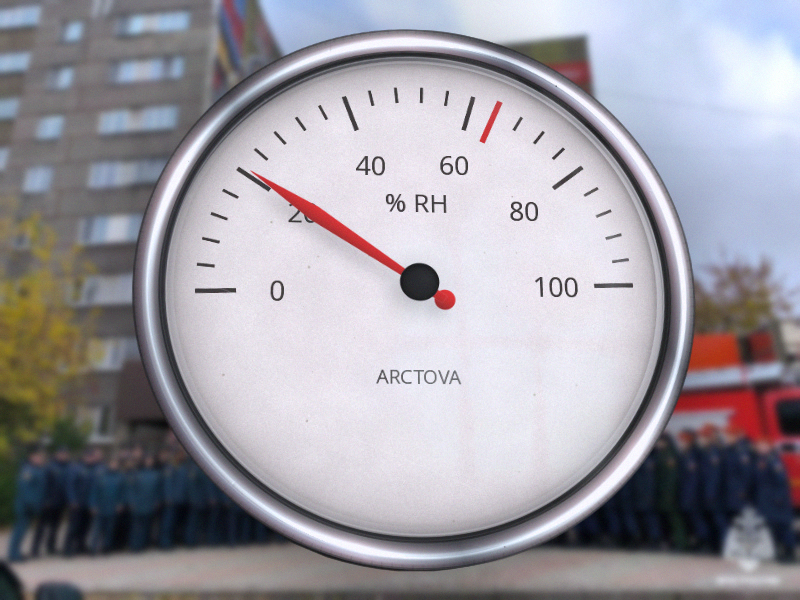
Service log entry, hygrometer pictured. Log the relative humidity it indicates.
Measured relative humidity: 20 %
